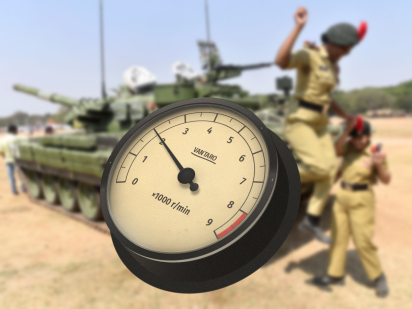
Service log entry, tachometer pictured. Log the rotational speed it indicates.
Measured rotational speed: 2000 rpm
